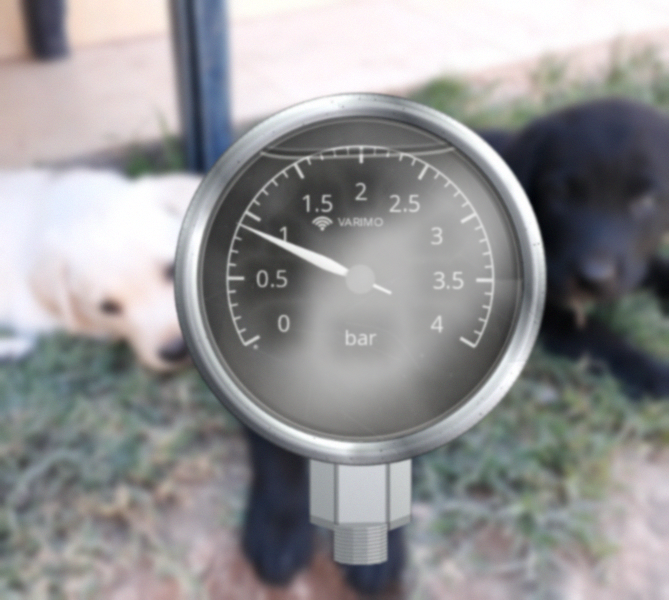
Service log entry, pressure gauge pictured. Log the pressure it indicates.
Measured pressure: 0.9 bar
